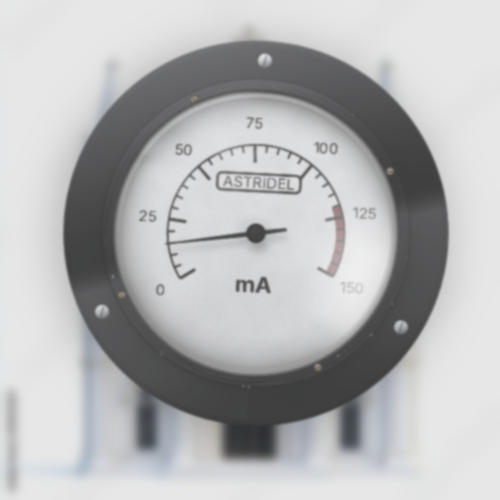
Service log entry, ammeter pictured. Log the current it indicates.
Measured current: 15 mA
